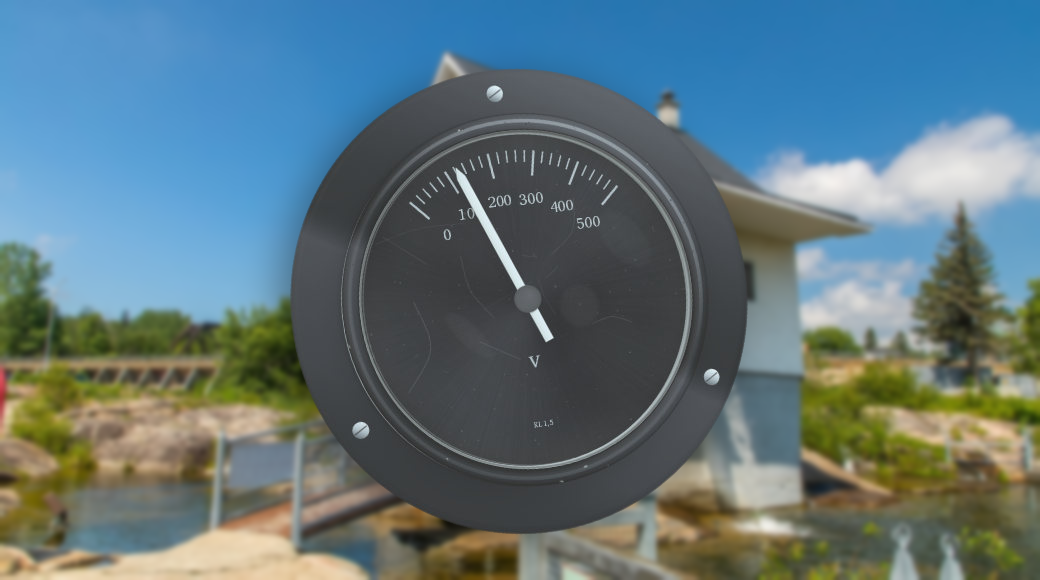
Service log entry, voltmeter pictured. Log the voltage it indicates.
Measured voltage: 120 V
